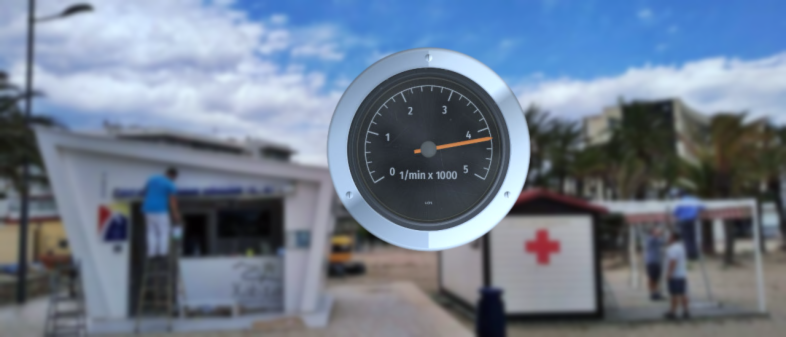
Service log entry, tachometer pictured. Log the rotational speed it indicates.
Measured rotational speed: 4200 rpm
